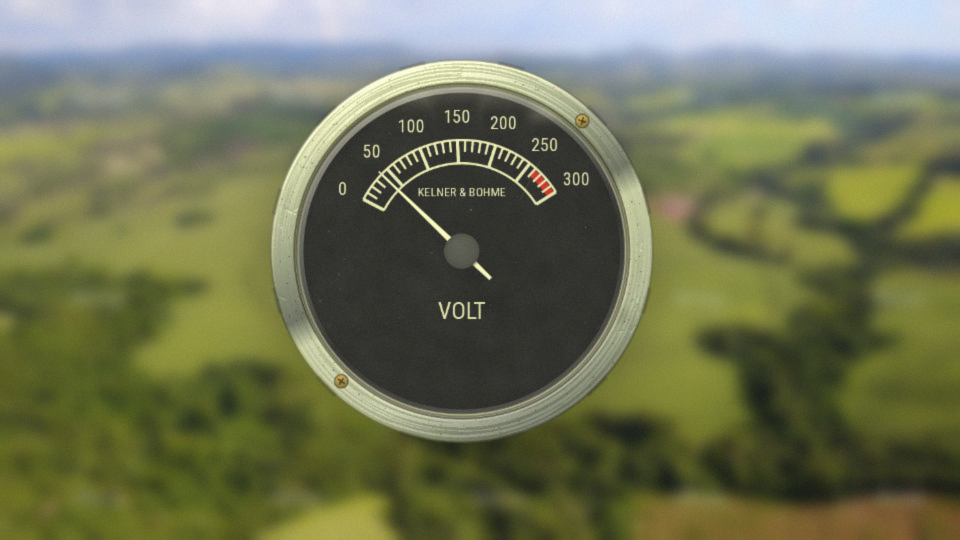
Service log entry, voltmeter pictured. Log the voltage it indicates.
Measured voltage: 40 V
